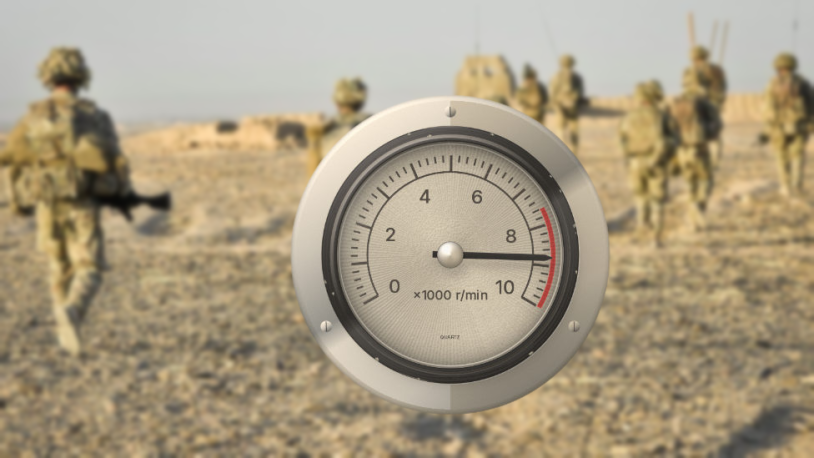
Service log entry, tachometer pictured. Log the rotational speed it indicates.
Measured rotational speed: 8800 rpm
